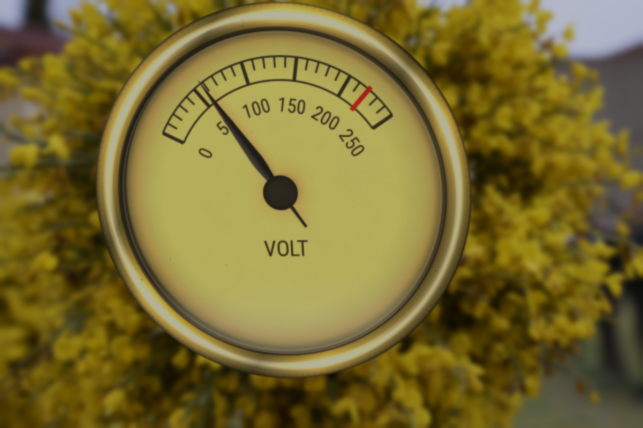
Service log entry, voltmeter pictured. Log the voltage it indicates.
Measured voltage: 60 V
